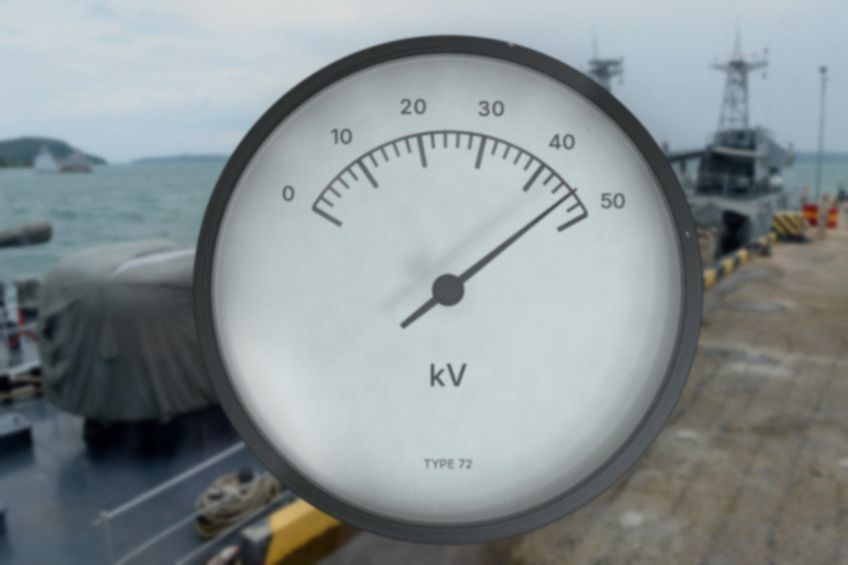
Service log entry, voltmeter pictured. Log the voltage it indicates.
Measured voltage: 46 kV
